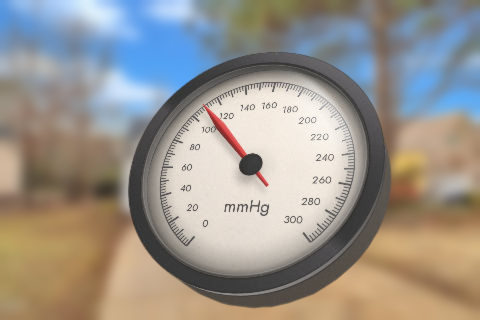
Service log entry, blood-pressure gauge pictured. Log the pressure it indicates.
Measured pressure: 110 mmHg
